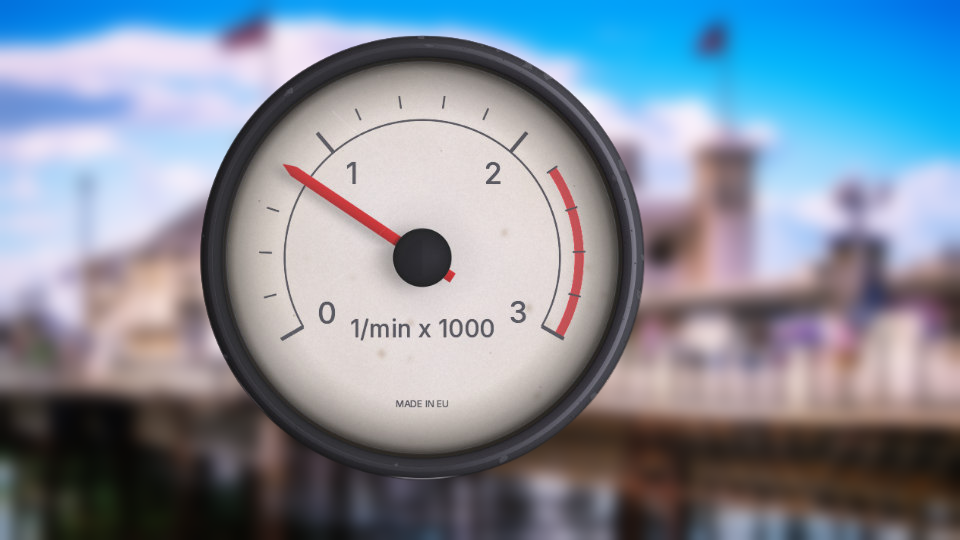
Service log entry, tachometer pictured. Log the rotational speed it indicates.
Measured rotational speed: 800 rpm
